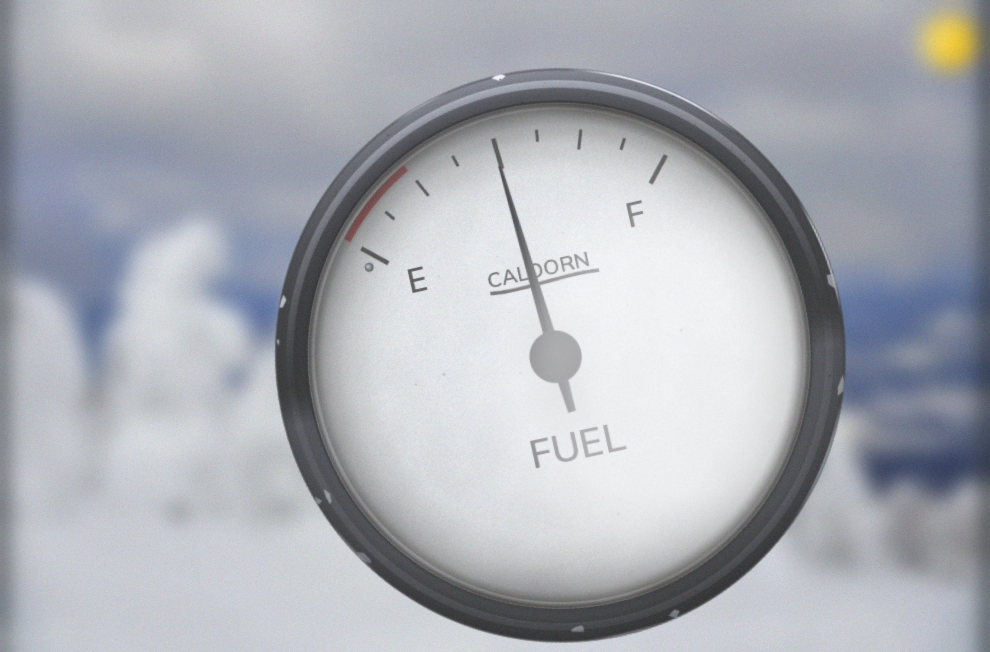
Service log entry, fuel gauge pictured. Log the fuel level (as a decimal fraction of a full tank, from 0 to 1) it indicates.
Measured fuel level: 0.5
